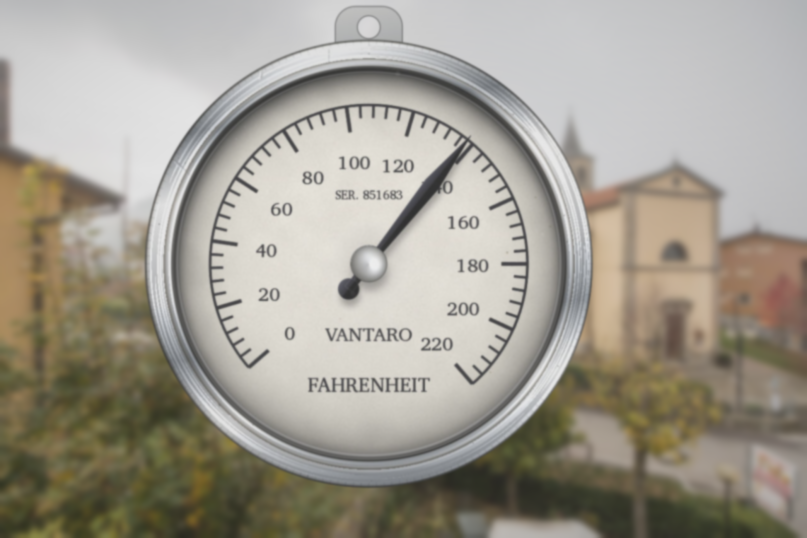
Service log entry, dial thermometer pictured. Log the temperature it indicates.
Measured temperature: 138 °F
